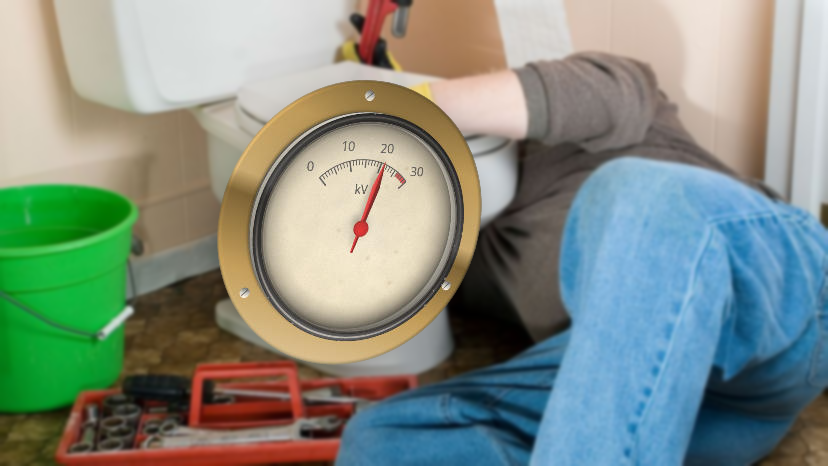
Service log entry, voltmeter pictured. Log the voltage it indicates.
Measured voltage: 20 kV
